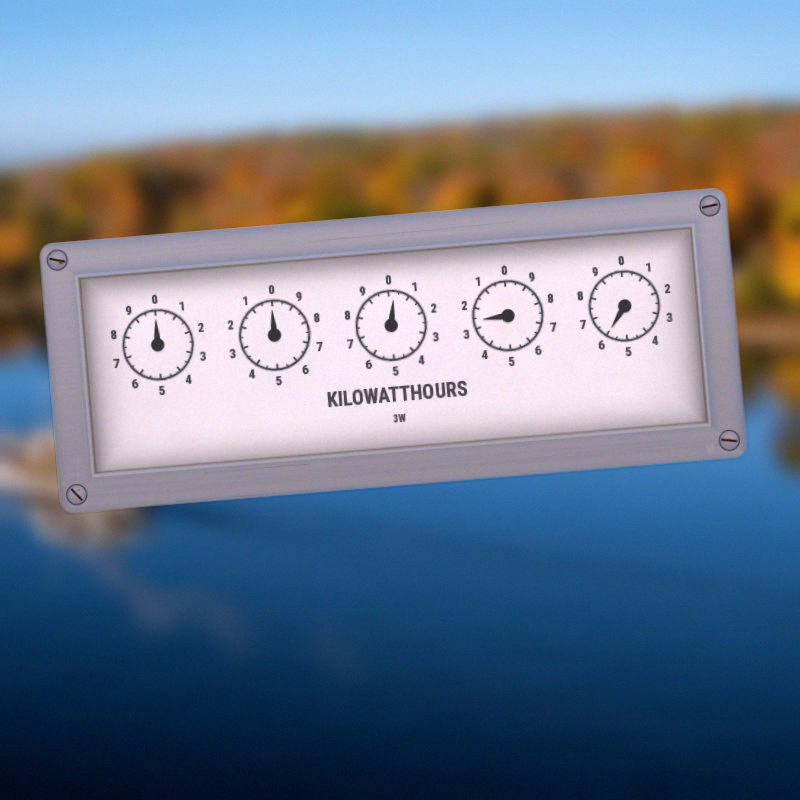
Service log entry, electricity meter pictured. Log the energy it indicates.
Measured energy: 26 kWh
